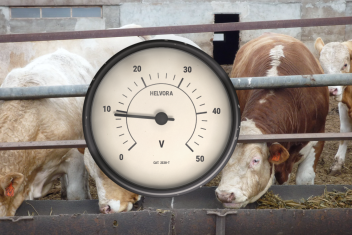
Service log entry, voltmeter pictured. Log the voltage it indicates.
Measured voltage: 9 V
